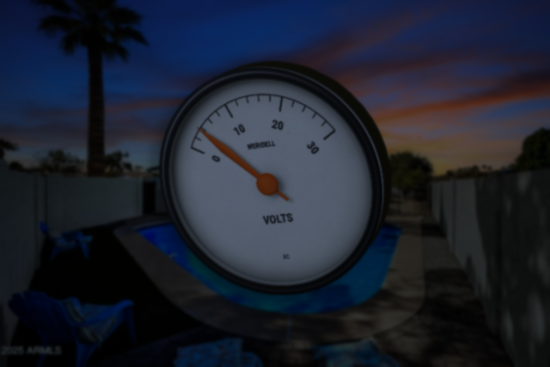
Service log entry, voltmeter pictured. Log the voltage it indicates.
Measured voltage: 4 V
